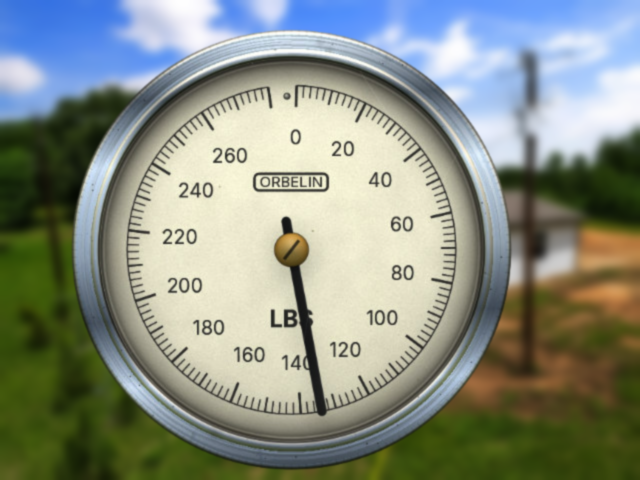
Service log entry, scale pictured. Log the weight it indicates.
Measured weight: 134 lb
